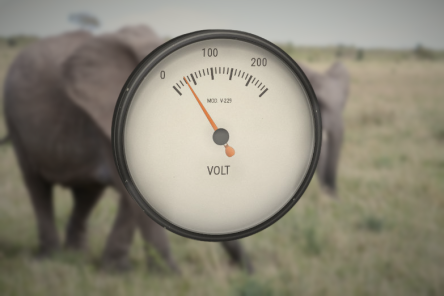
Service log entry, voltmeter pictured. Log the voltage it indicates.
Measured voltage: 30 V
